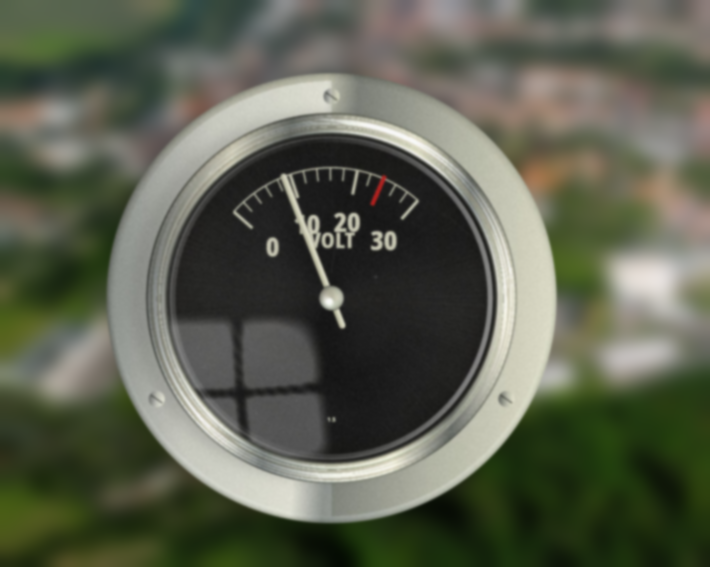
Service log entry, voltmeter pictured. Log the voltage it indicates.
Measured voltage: 9 V
